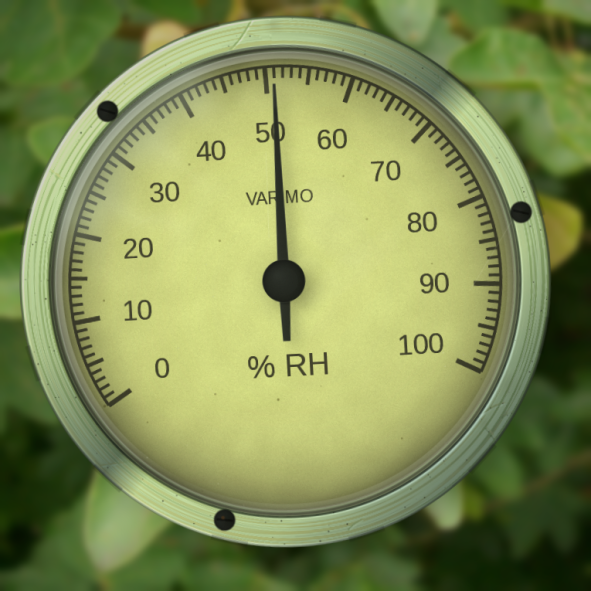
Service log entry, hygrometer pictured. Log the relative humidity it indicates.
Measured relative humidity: 51 %
